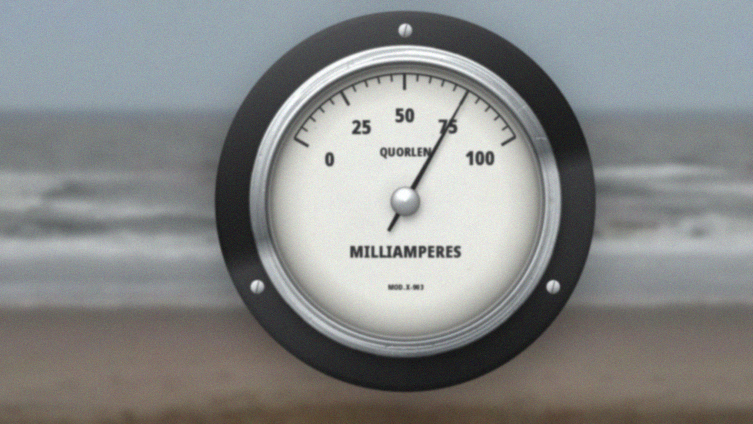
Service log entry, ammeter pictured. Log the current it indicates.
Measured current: 75 mA
